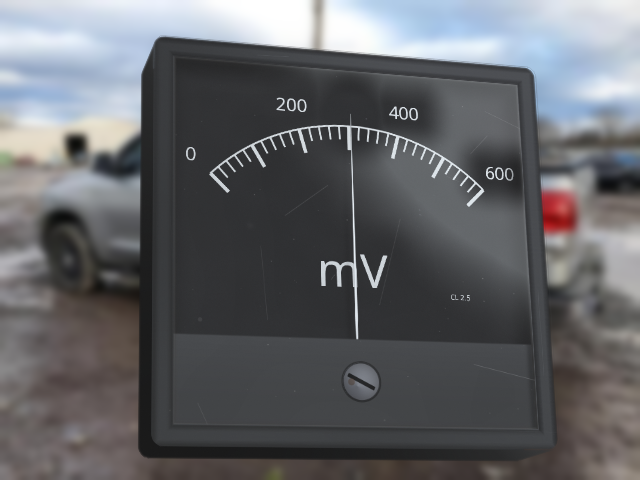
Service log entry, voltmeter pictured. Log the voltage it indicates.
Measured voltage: 300 mV
